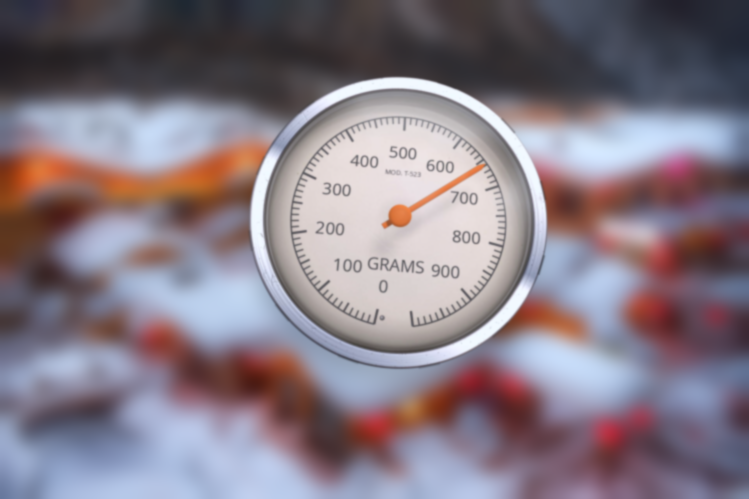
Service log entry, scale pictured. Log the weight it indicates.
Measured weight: 660 g
